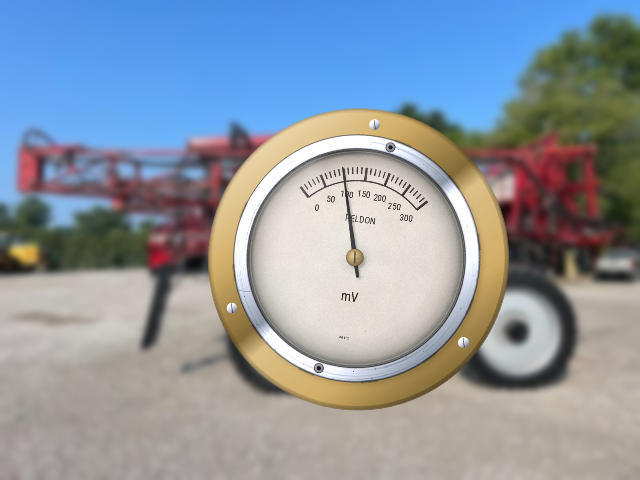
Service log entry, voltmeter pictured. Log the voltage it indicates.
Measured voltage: 100 mV
